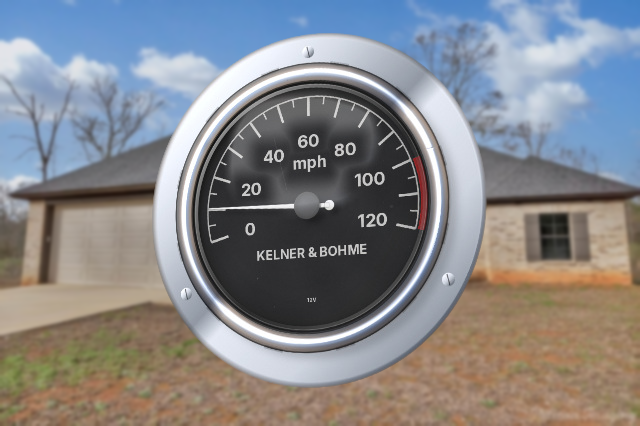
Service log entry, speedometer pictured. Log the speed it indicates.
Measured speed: 10 mph
